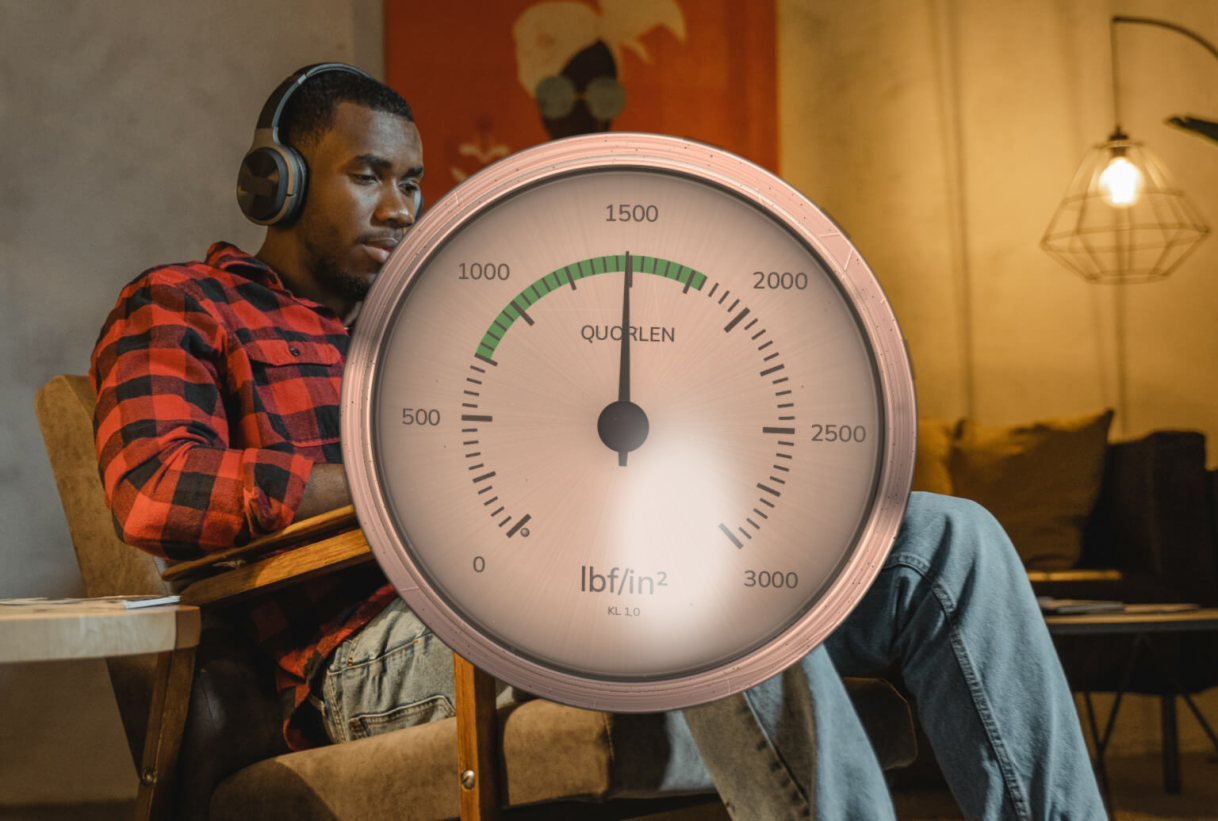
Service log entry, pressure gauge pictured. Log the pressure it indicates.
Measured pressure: 1500 psi
